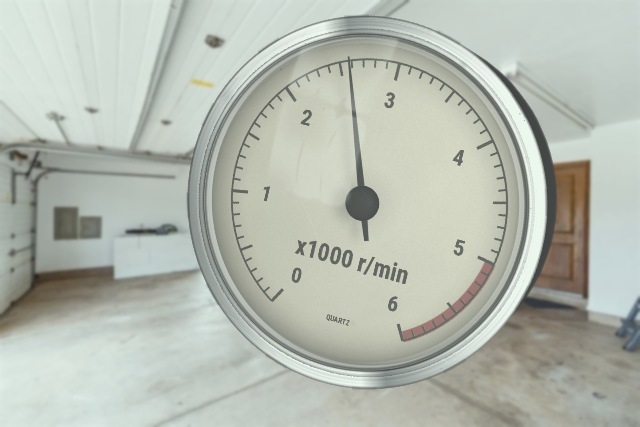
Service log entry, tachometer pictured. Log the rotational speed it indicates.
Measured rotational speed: 2600 rpm
